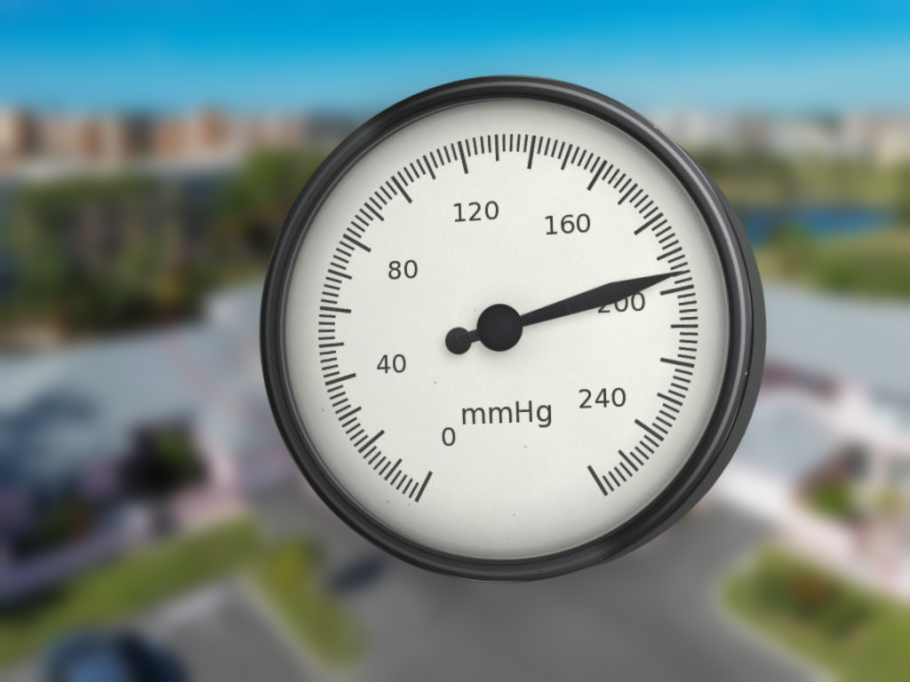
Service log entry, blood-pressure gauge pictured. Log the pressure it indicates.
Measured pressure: 196 mmHg
